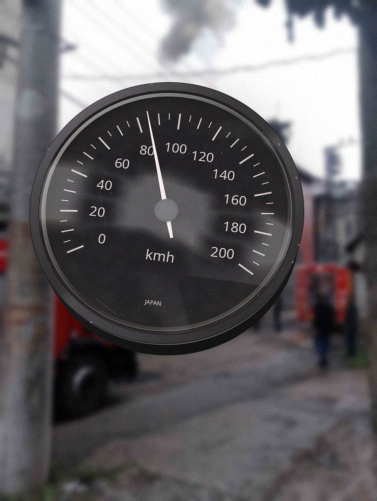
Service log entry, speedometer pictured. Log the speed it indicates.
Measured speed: 85 km/h
